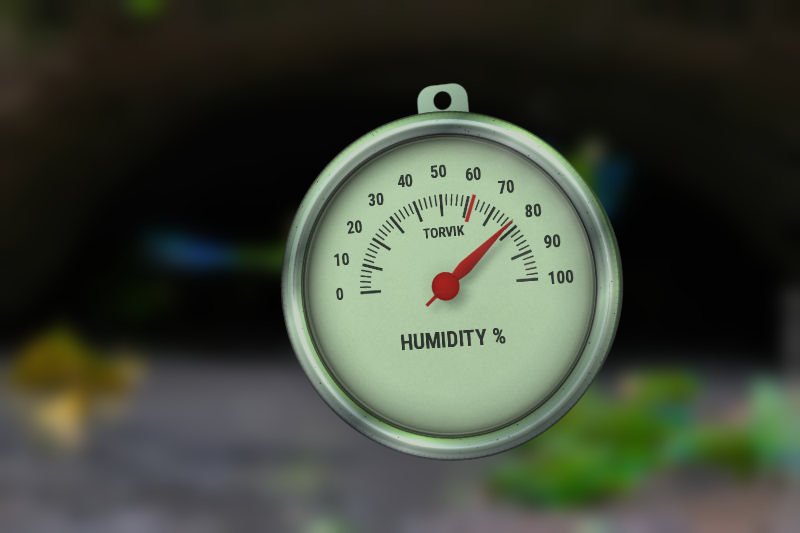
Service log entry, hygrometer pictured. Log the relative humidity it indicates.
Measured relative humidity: 78 %
